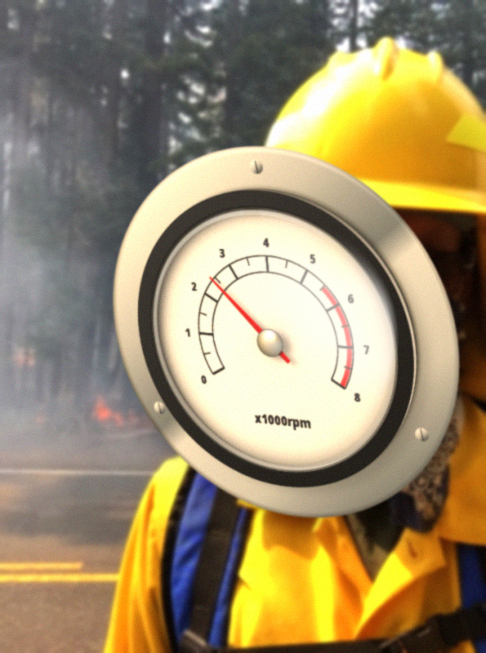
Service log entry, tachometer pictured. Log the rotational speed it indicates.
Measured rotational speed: 2500 rpm
